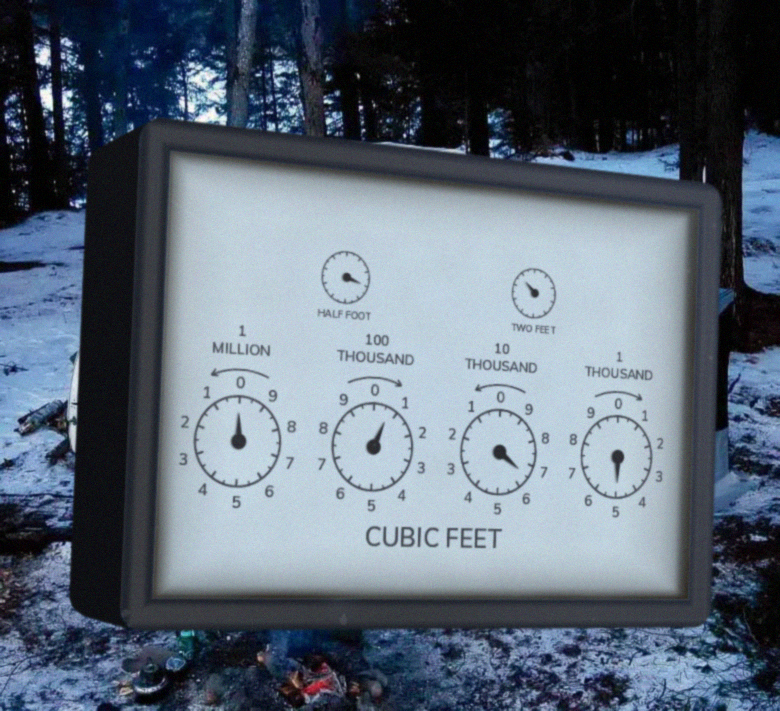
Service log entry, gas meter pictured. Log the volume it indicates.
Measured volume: 6500 ft³
